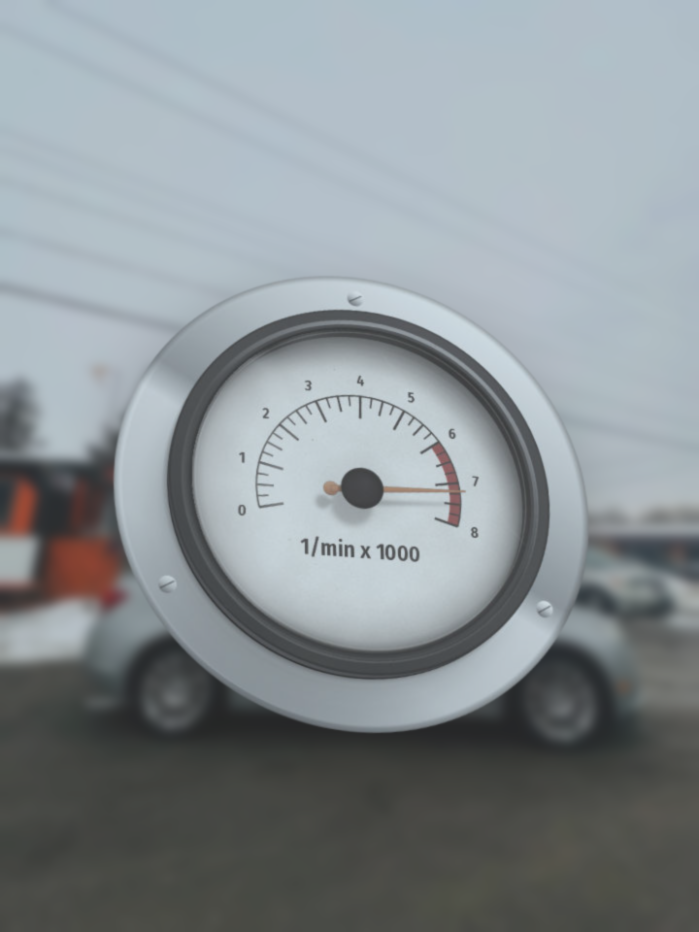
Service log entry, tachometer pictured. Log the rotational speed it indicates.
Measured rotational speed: 7250 rpm
